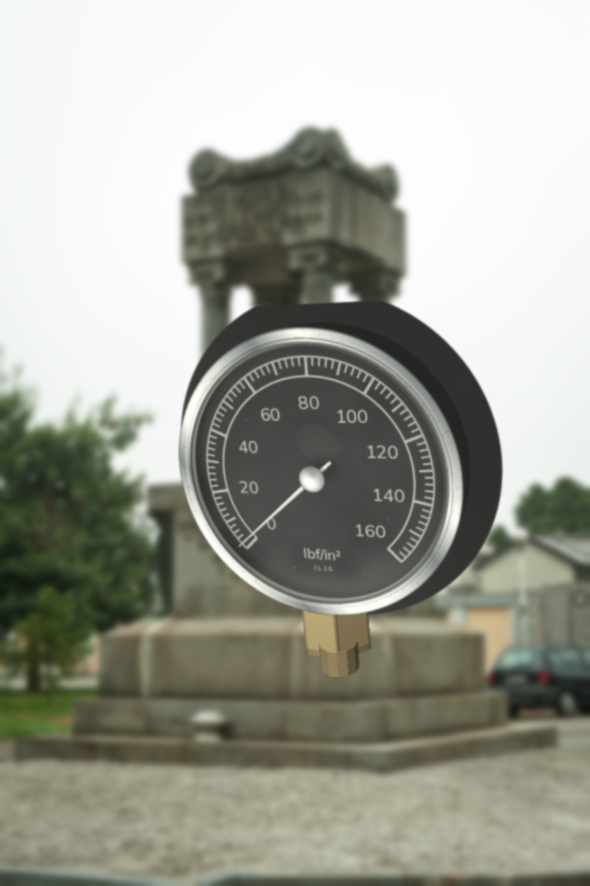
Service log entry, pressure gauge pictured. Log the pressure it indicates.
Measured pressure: 2 psi
